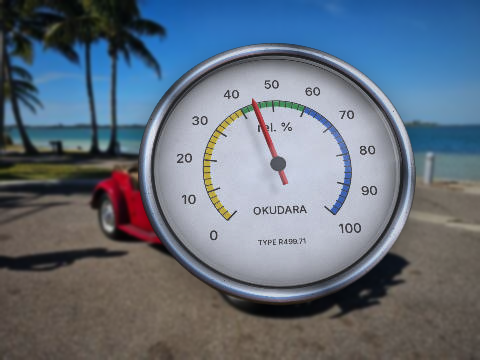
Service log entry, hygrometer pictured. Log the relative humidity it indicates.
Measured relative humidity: 44 %
